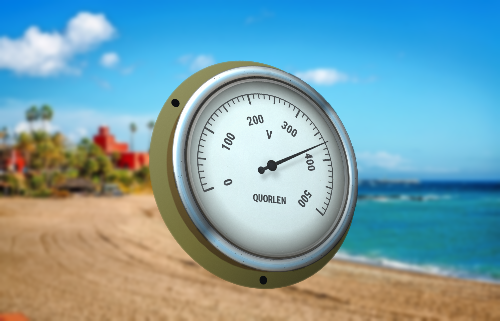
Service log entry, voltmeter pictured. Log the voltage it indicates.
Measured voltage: 370 V
